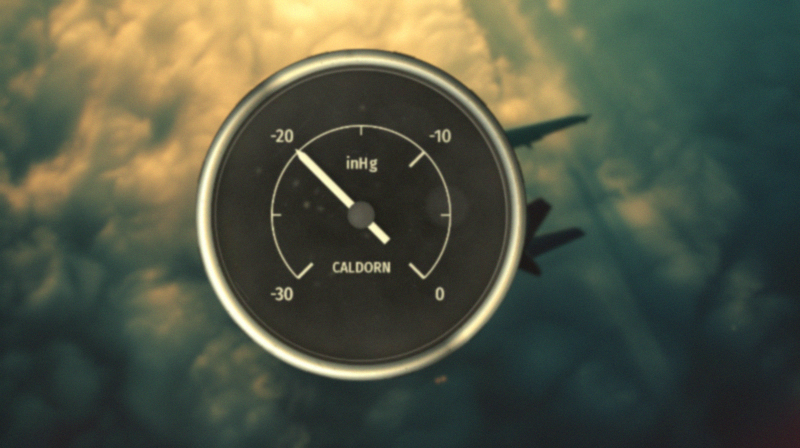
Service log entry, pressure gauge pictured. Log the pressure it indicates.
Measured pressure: -20 inHg
